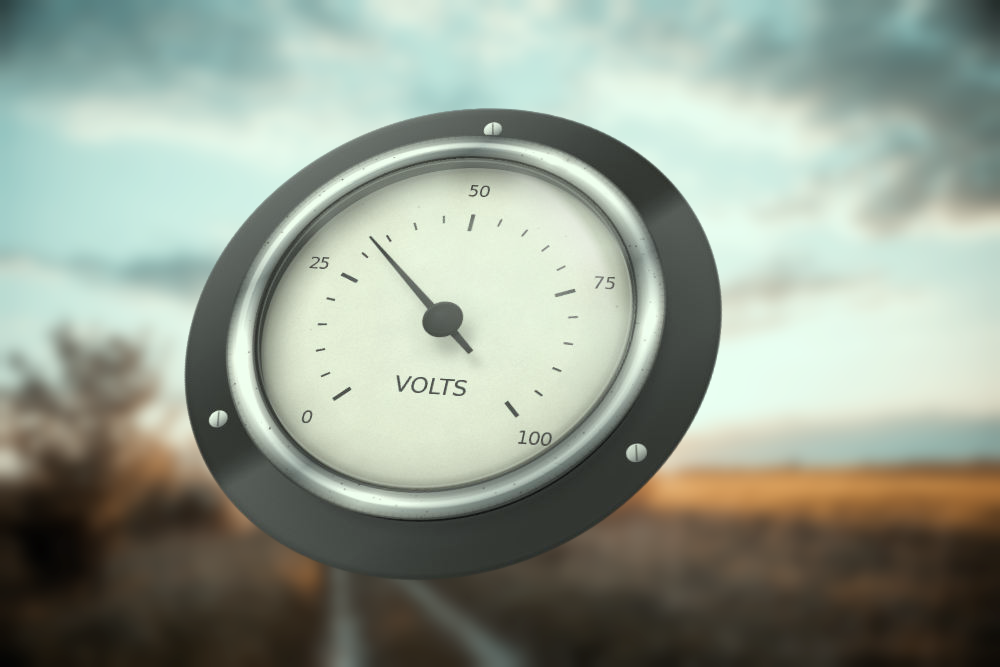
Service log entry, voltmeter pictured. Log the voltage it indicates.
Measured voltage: 32.5 V
